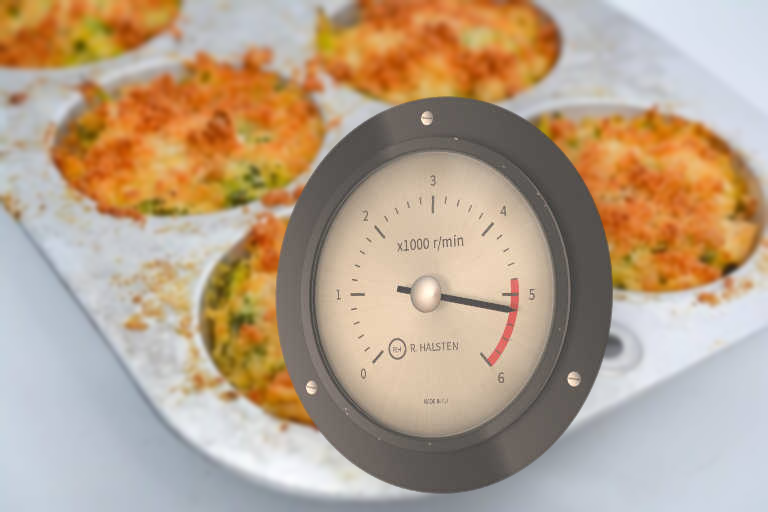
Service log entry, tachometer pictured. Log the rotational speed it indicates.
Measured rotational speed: 5200 rpm
